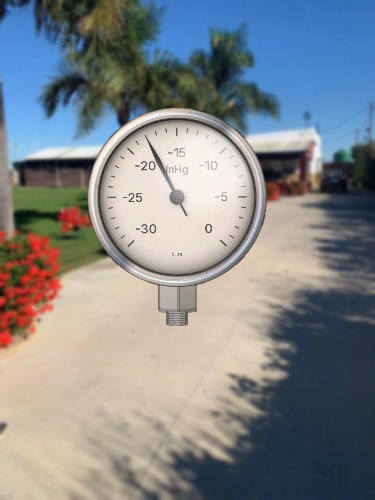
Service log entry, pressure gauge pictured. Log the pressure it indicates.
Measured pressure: -18 inHg
